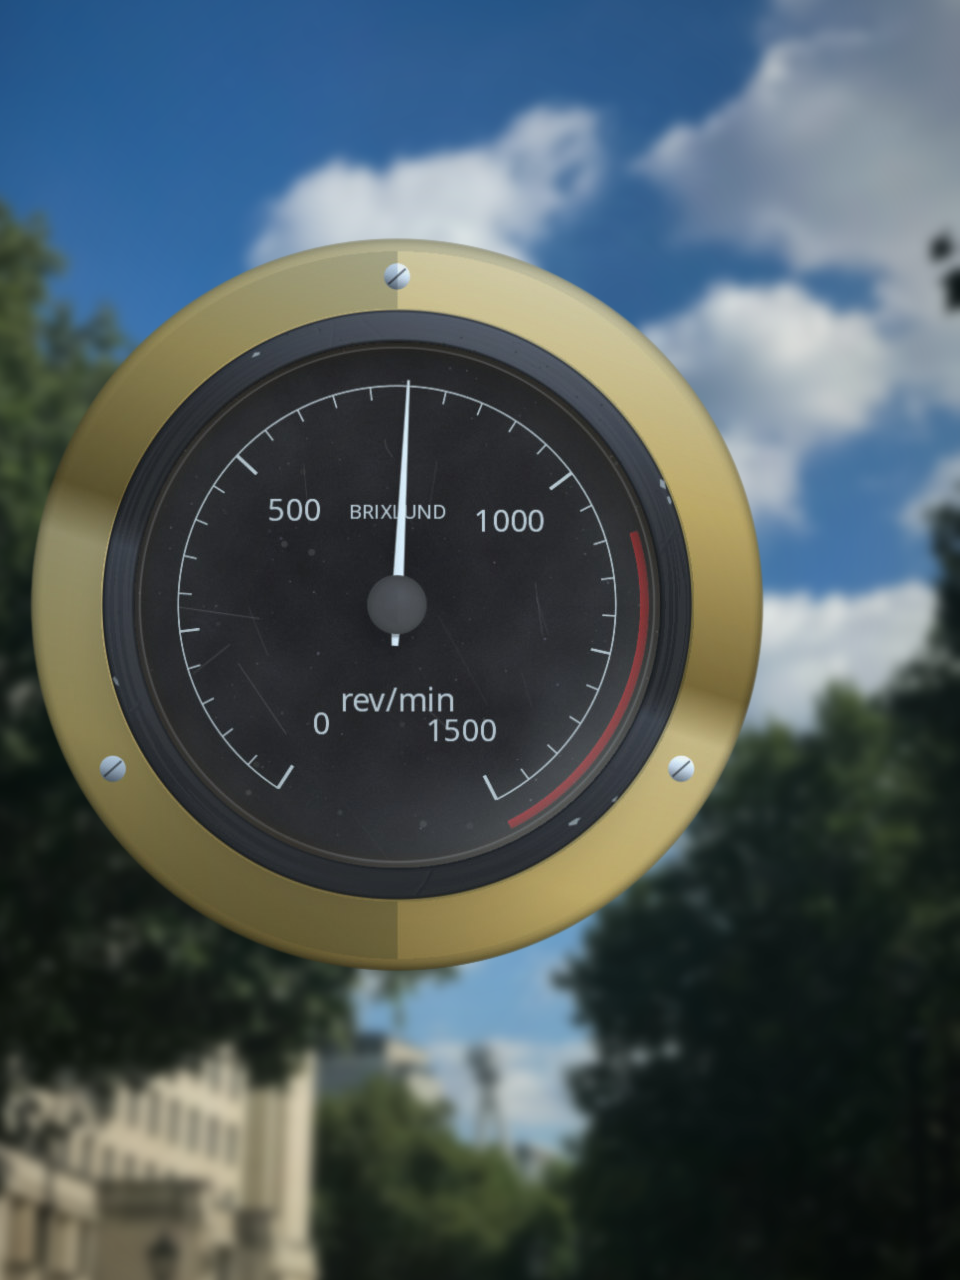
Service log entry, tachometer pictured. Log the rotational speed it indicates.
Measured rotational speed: 750 rpm
